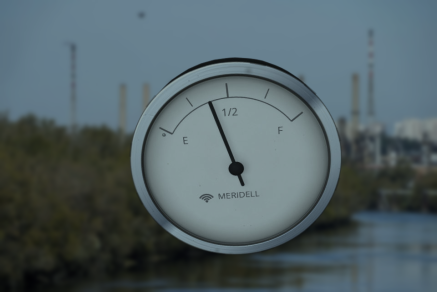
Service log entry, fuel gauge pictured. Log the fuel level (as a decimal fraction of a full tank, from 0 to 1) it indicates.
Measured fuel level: 0.375
